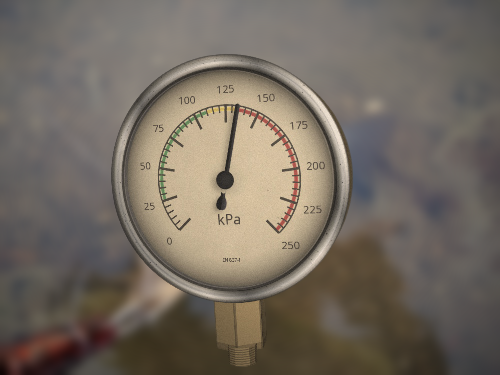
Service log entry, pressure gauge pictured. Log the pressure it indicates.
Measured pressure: 135 kPa
